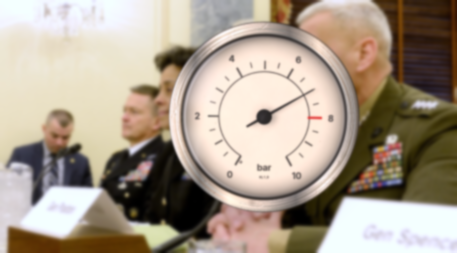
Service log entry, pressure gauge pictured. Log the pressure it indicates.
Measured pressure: 7 bar
